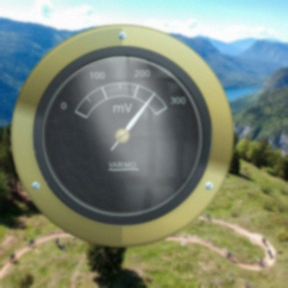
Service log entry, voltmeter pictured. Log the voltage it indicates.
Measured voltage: 250 mV
